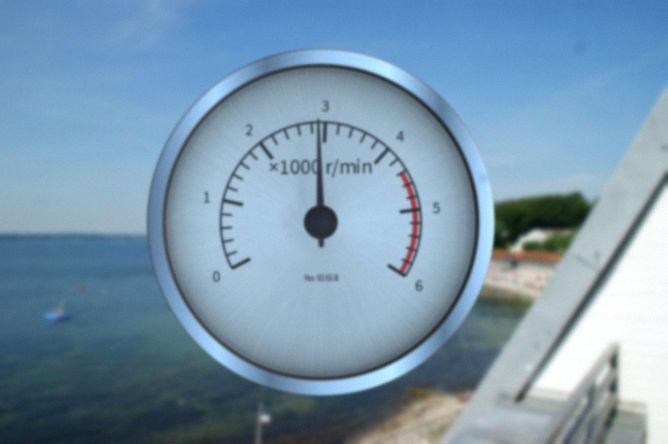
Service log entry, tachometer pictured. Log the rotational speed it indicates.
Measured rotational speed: 2900 rpm
